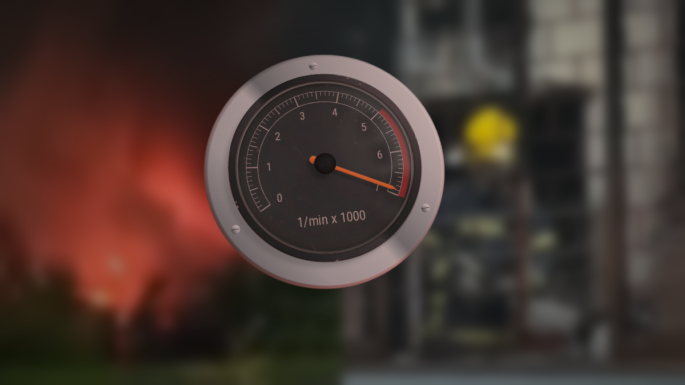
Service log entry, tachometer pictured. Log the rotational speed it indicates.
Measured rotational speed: 6900 rpm
